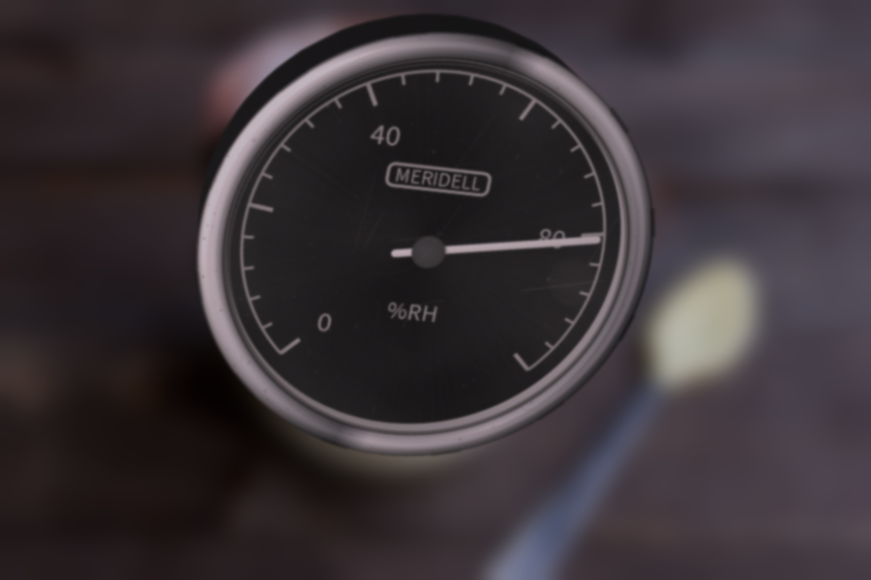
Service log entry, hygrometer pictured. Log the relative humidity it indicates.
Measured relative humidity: 80 %
